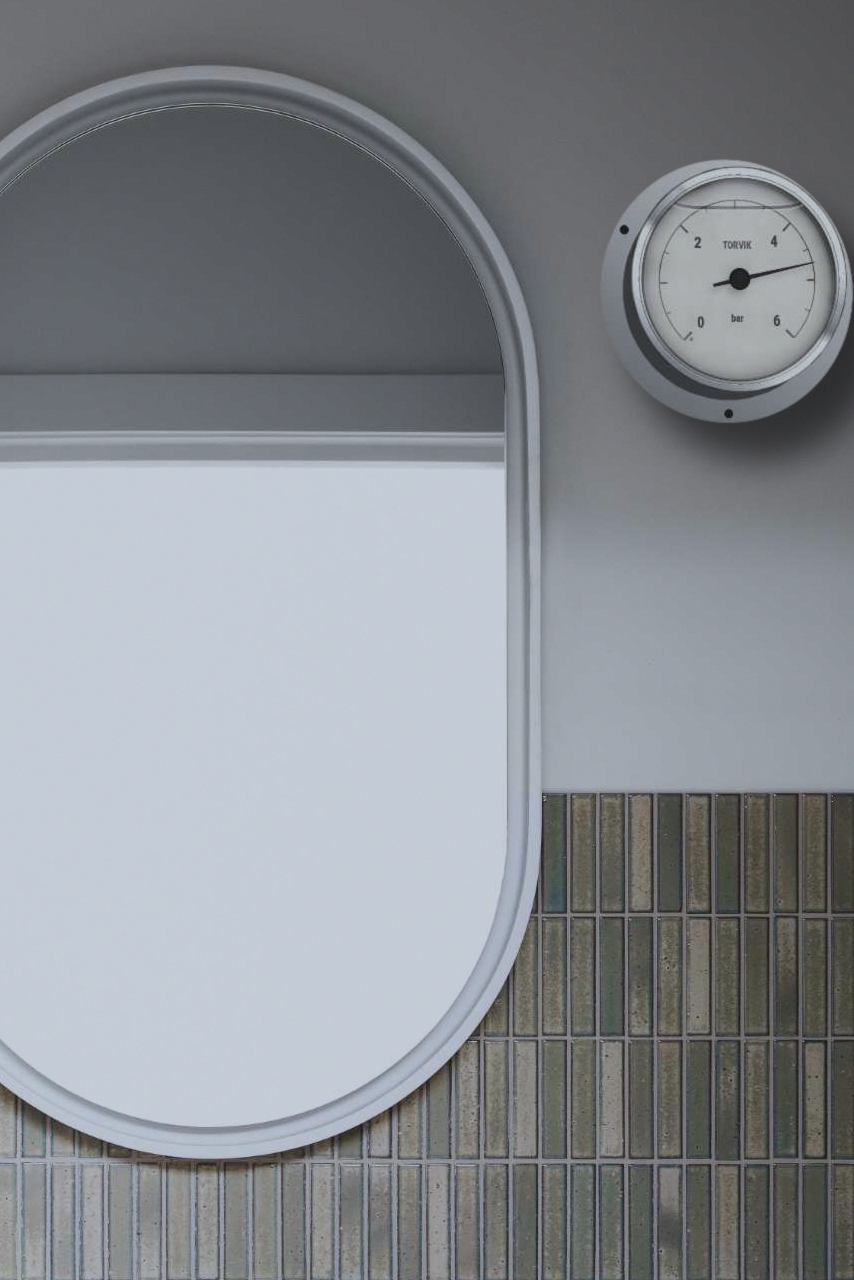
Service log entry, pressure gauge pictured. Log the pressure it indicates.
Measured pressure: 4.75 bar
